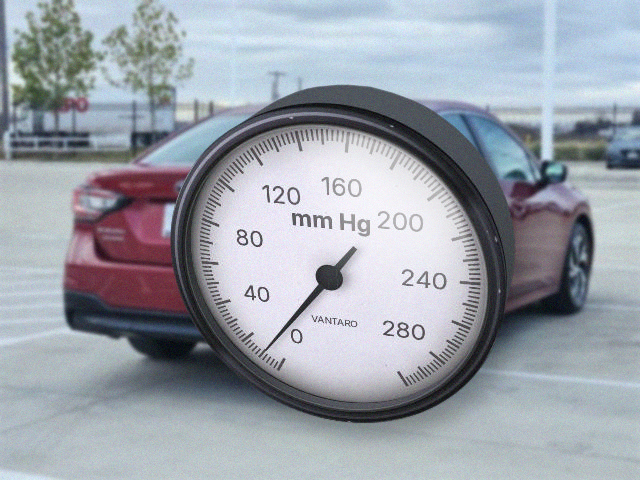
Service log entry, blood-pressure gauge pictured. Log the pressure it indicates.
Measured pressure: 10 mmHg
